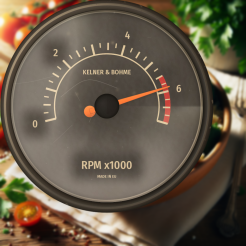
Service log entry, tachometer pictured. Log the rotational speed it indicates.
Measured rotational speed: 5875 rpm
